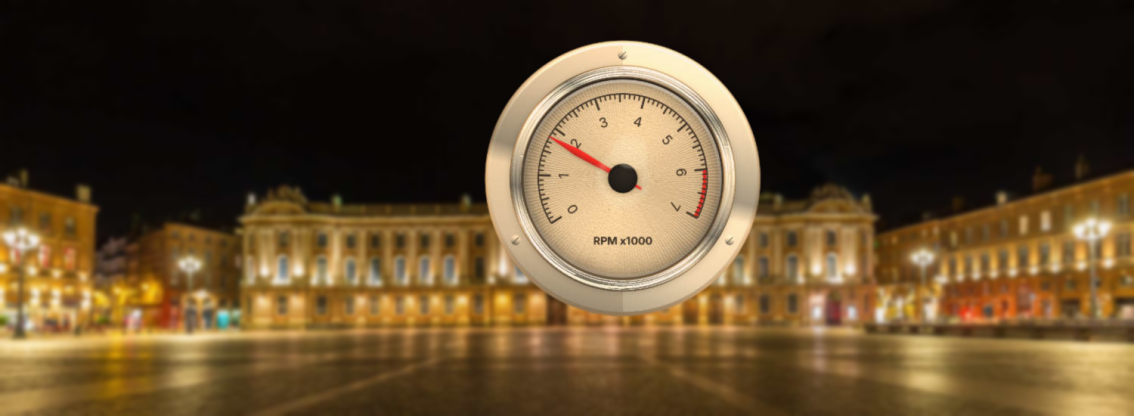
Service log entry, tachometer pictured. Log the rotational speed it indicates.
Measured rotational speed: 1800 rpm
